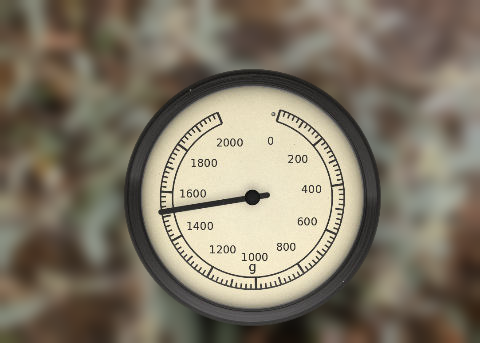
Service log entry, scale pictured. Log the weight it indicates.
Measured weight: 1520 g
